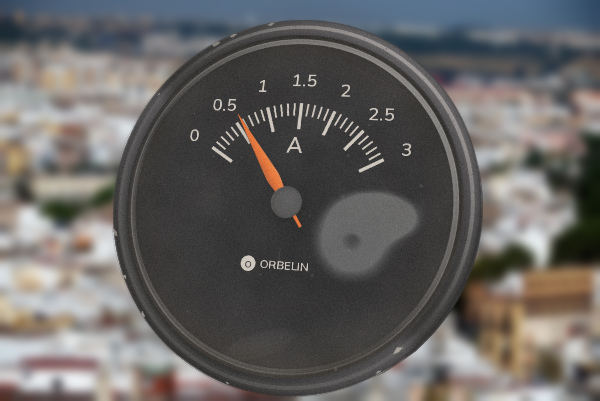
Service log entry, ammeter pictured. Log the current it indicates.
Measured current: 0.6 A
